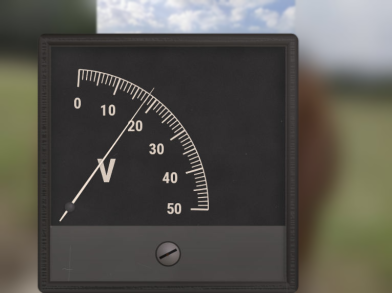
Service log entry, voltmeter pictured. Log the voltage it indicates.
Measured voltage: 18 V
